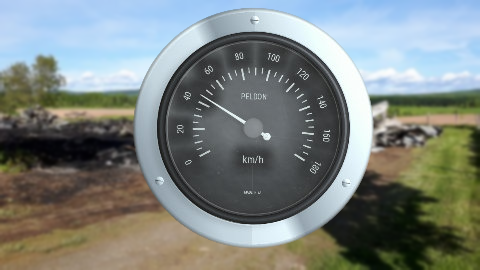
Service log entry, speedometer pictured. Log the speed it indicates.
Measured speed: 45 km/h
